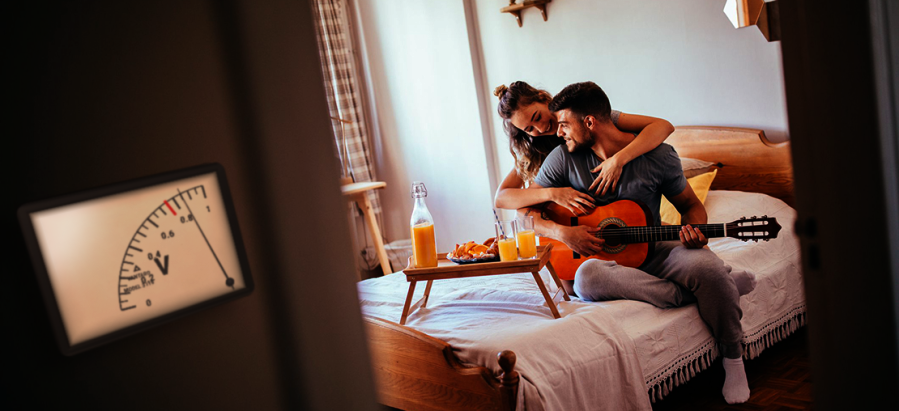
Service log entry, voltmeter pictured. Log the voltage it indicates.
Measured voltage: 0.85 V
